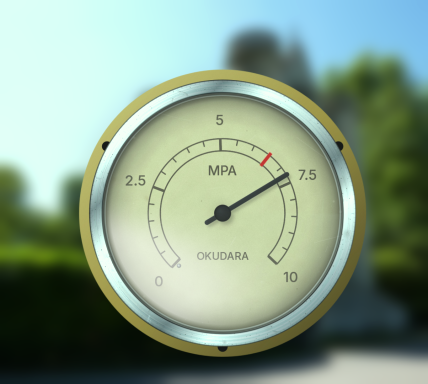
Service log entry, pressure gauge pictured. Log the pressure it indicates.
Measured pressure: 7.25 MPa
